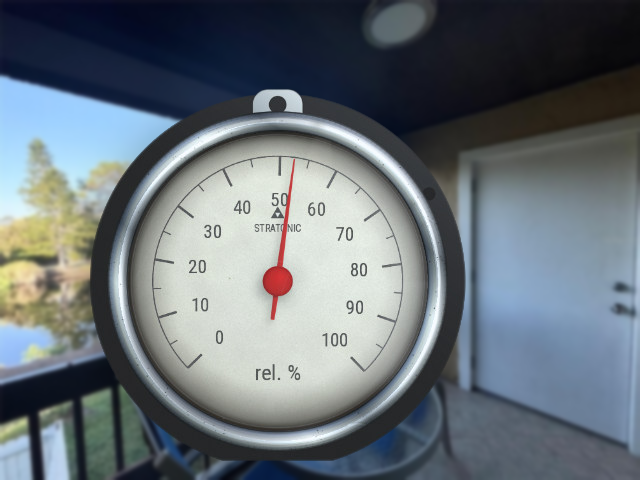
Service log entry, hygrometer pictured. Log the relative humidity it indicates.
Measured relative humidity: 52.5 %
